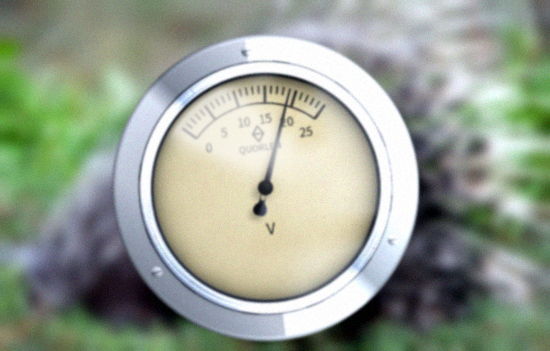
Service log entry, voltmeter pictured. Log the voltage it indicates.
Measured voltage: 19 V
